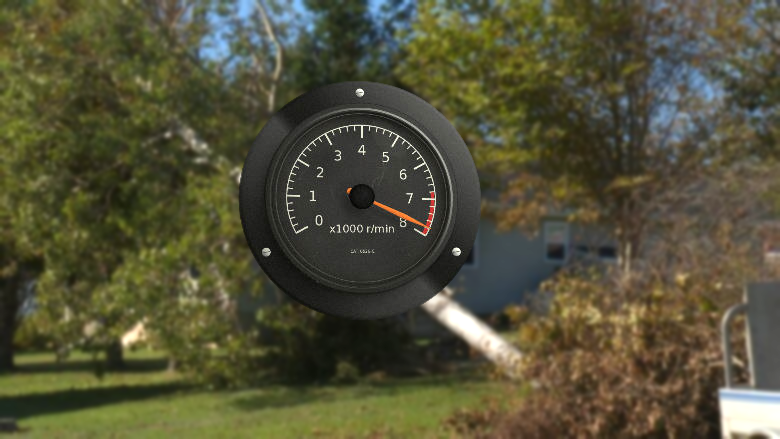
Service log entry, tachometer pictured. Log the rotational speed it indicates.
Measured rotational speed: 7800 rpm
